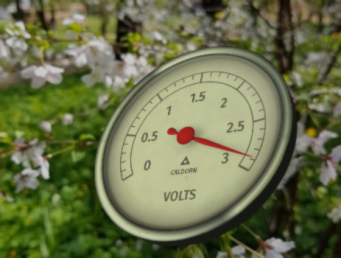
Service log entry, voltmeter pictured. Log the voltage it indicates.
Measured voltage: 2.9 V
